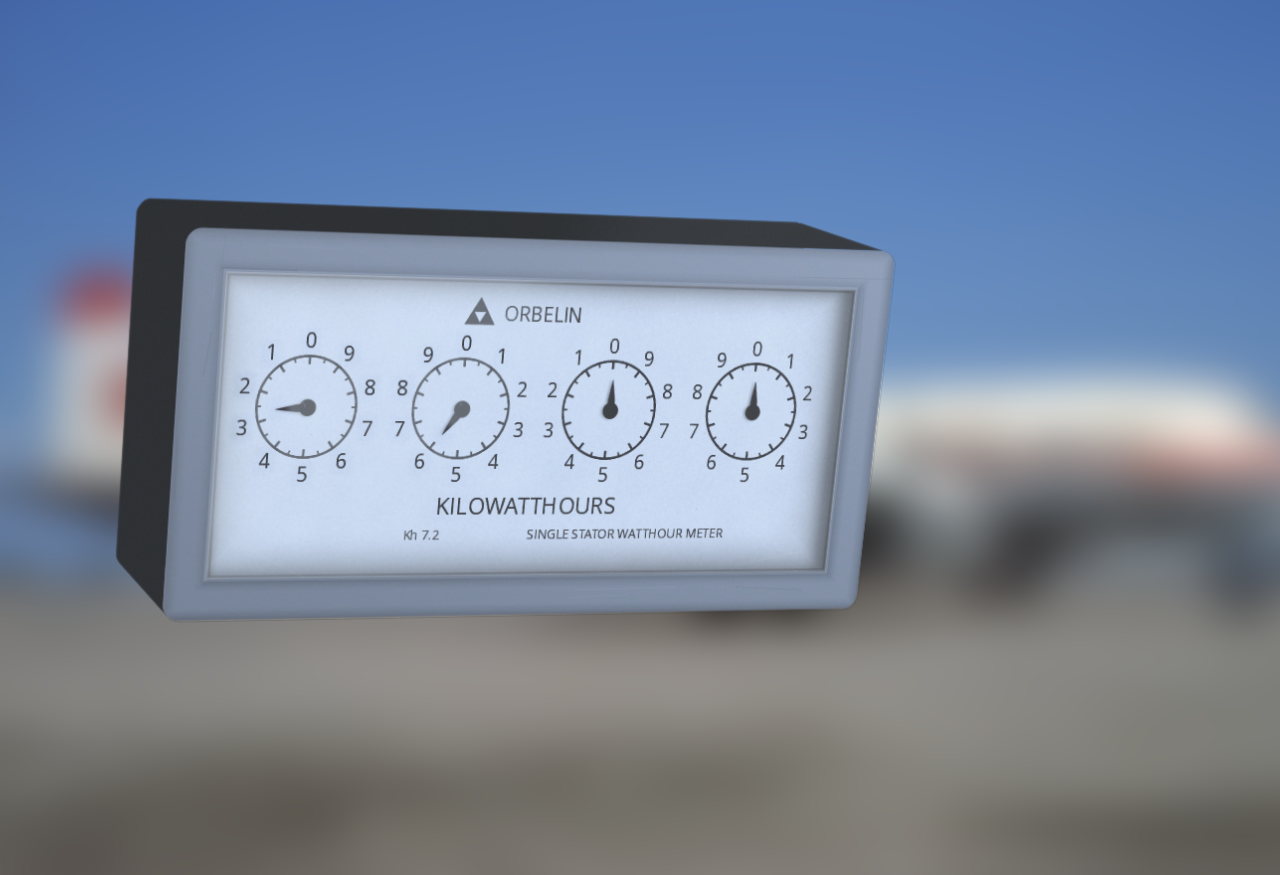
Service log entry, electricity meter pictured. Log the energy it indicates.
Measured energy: 2600 kWh
